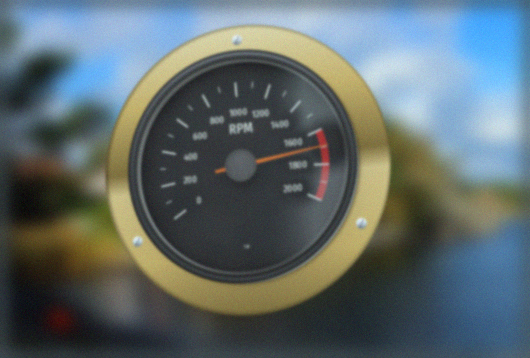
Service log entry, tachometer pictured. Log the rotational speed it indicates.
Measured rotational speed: 1700 rpm
